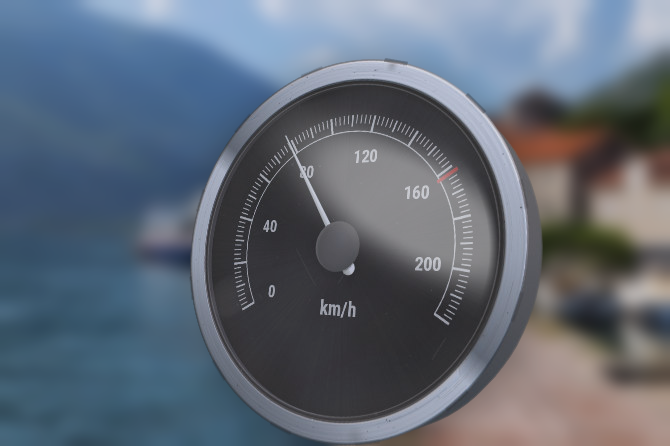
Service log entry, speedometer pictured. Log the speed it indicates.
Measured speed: 80 km/h
